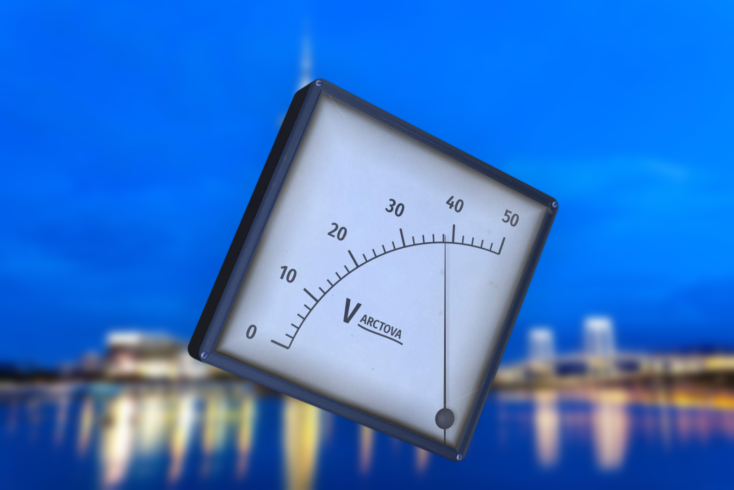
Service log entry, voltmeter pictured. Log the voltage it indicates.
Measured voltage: 38 V
